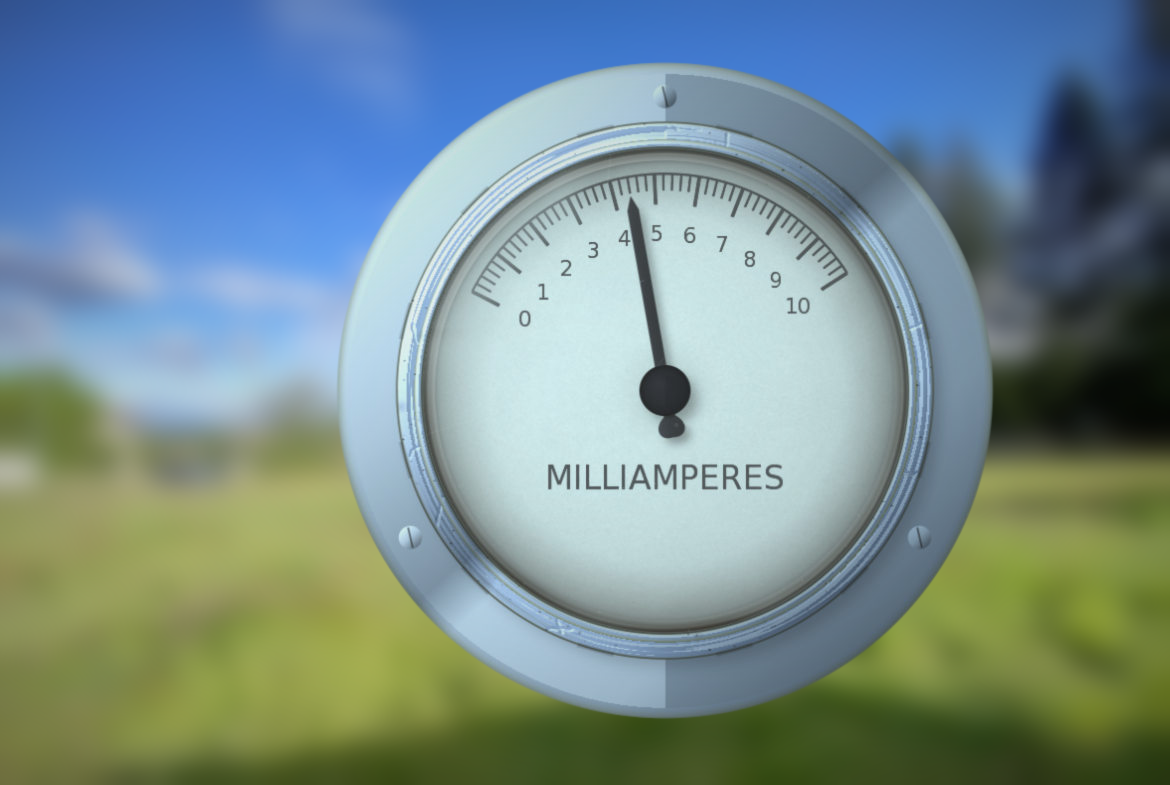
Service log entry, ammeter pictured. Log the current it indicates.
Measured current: 4.4 mA
